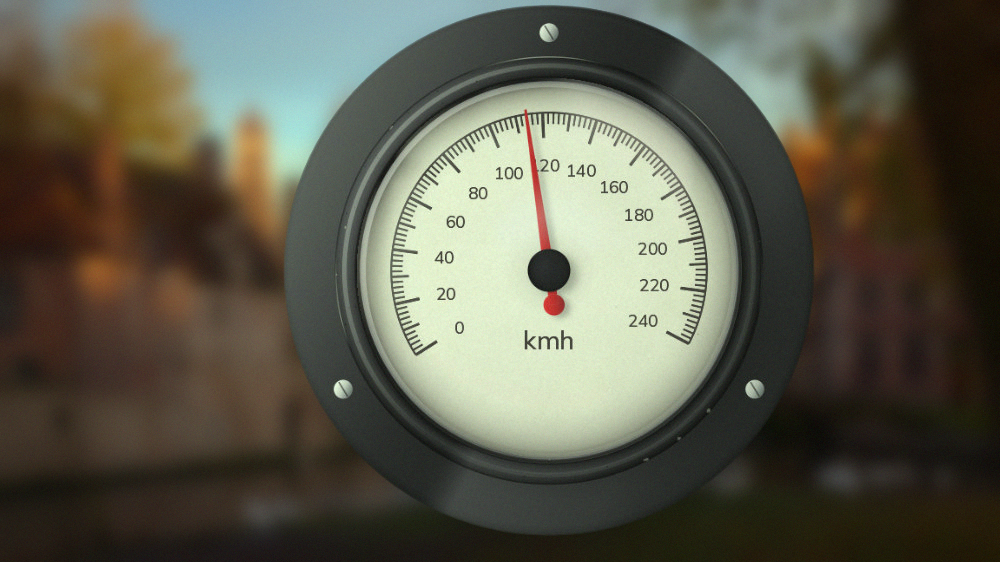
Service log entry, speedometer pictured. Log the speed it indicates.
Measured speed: 114 km/h
